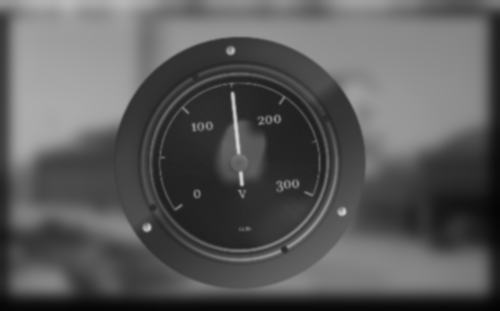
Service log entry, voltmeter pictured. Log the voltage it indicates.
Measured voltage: 150 V
